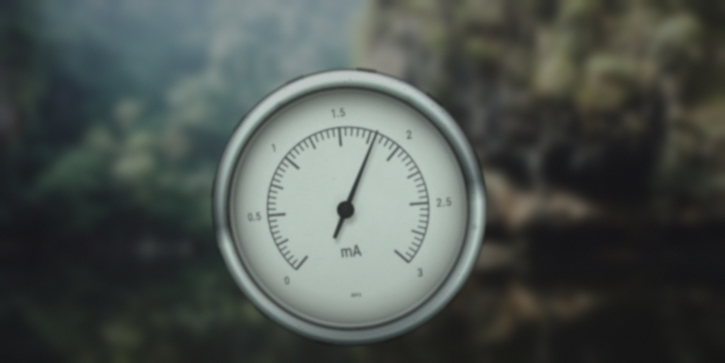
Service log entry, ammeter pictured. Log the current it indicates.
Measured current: 1.8 mA
